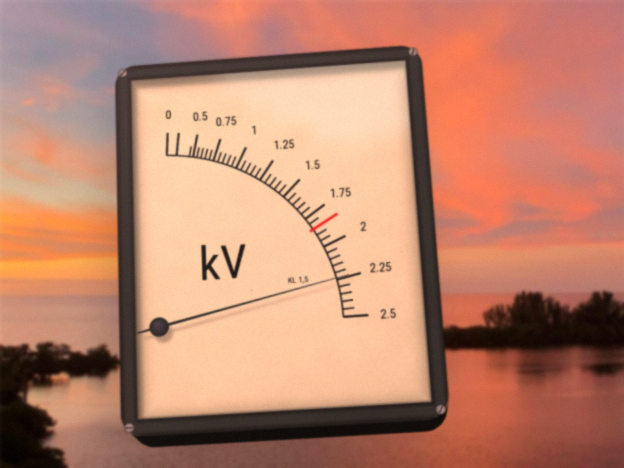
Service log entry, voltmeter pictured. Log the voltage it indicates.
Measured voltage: 2.25 kV
